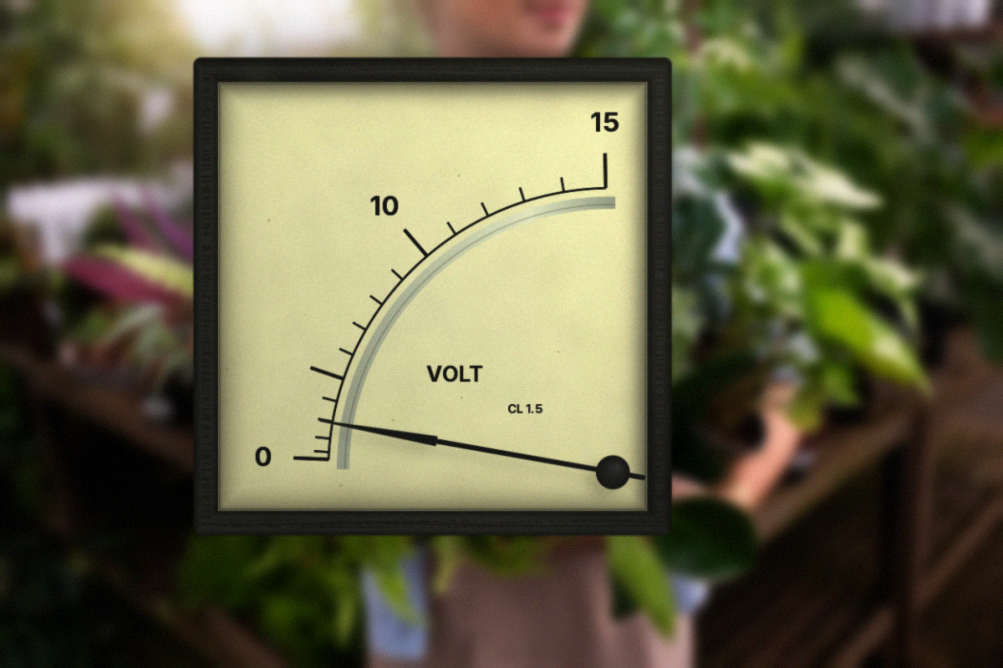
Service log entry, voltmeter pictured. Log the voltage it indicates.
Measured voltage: 3 V
